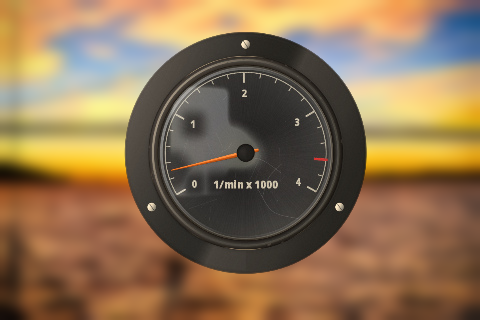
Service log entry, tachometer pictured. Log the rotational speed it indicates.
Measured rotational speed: 300 rpm
